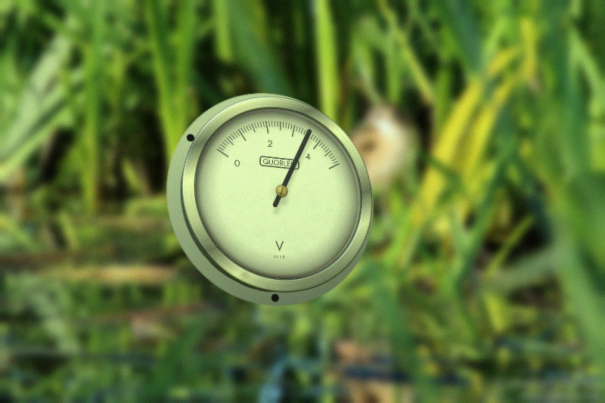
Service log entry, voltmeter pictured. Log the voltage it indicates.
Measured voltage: 3.5 V
